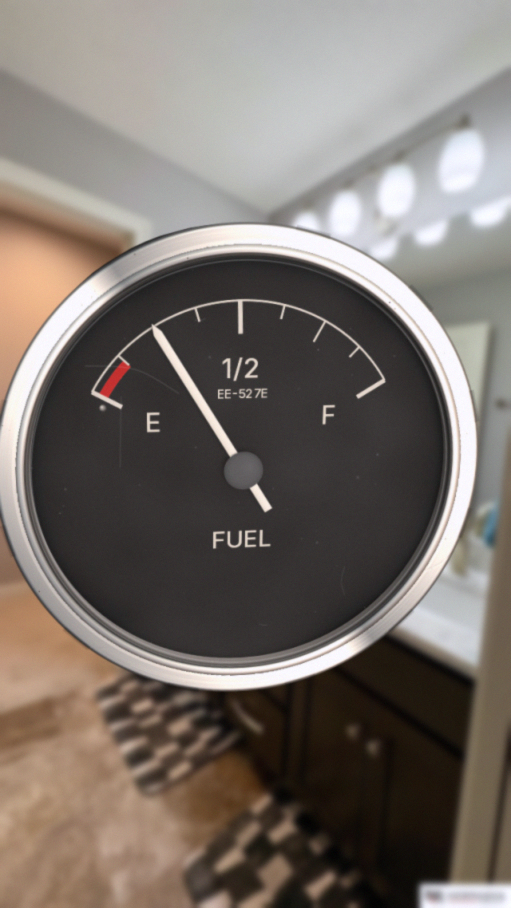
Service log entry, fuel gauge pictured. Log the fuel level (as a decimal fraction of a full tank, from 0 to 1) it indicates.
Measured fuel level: 0.25
